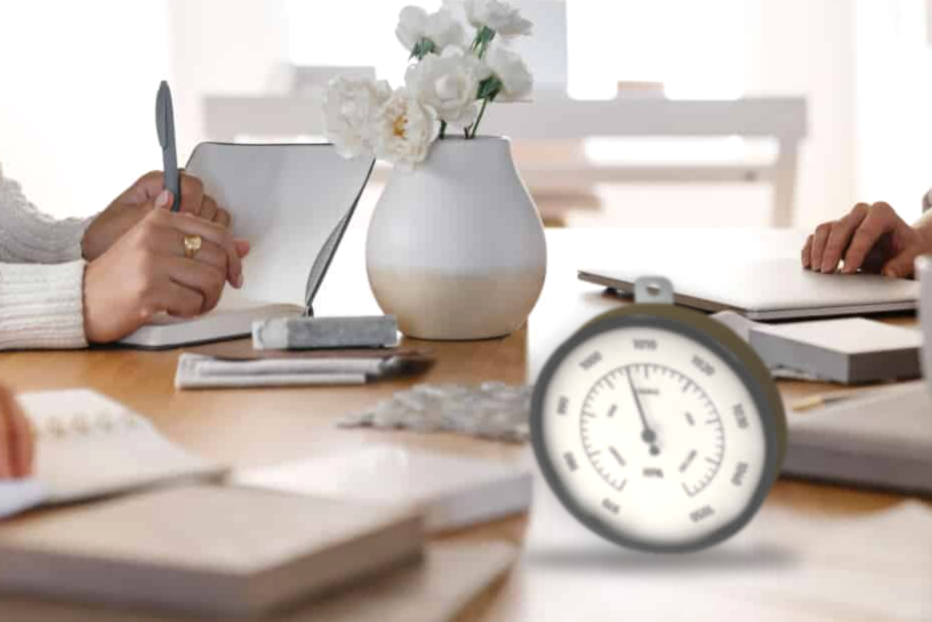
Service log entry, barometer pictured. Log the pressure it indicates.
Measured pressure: 1006 hPa
